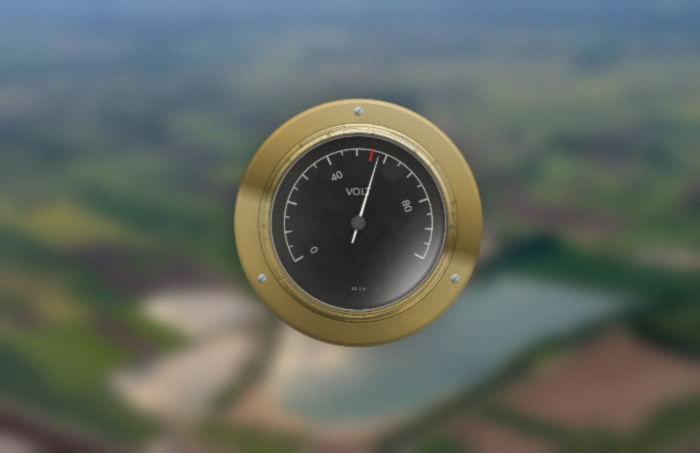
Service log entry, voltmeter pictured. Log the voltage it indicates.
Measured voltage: 57.5 V
